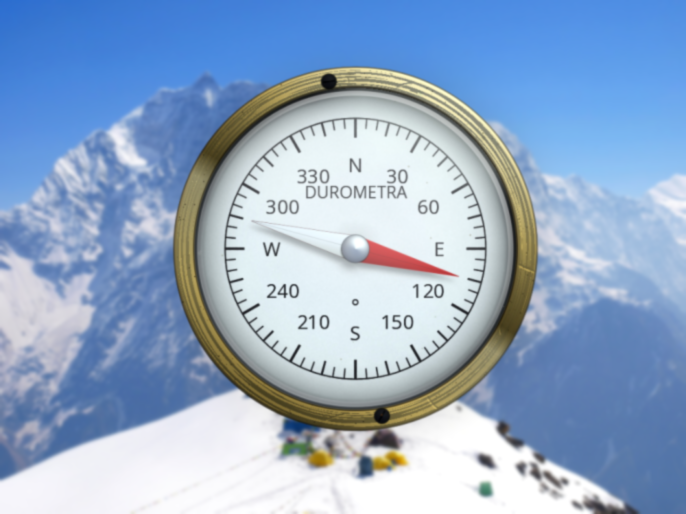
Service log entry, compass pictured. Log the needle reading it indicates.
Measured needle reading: 105 °
